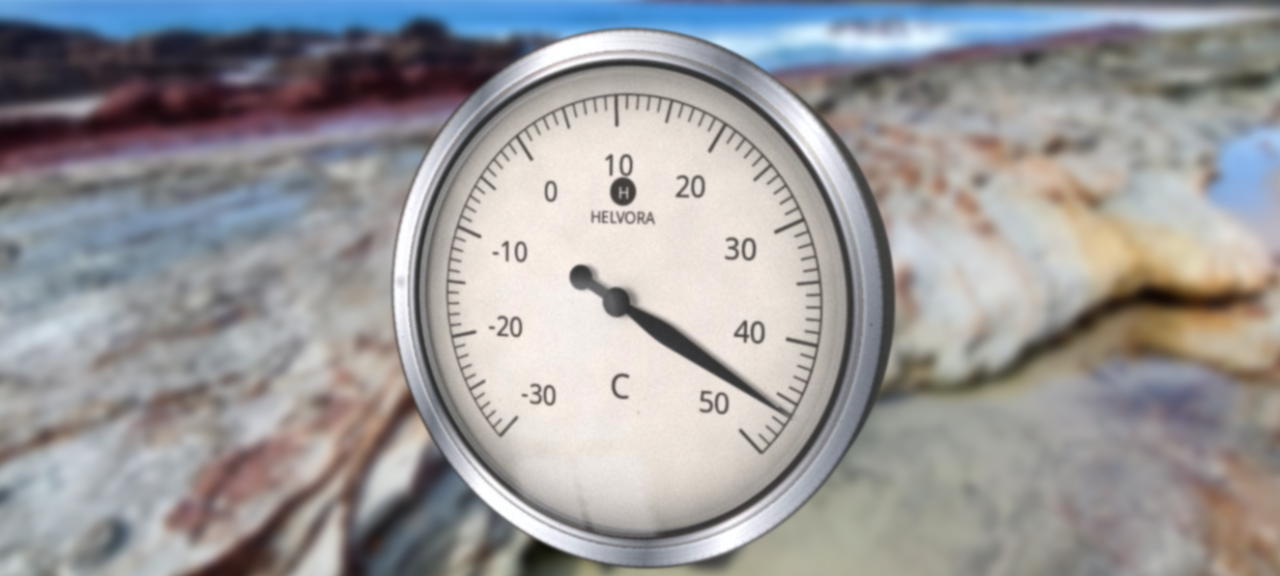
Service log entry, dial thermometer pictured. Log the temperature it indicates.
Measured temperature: 46 °C
